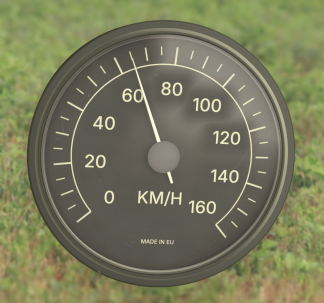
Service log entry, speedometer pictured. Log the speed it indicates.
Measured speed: 65 km/h
